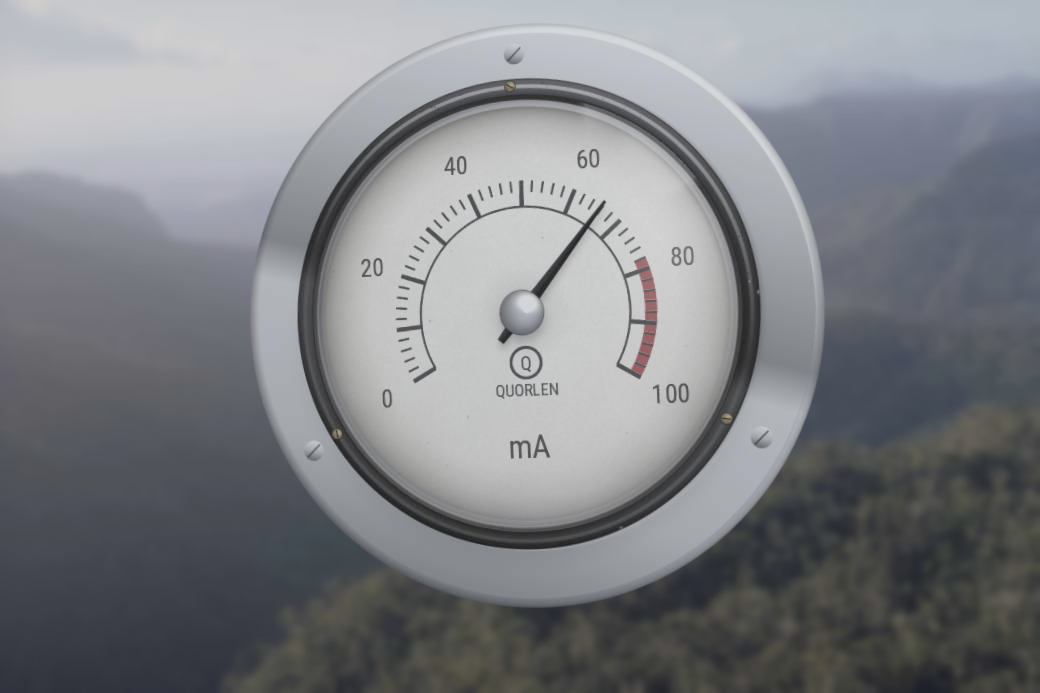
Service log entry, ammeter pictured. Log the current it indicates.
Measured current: 66 mA
